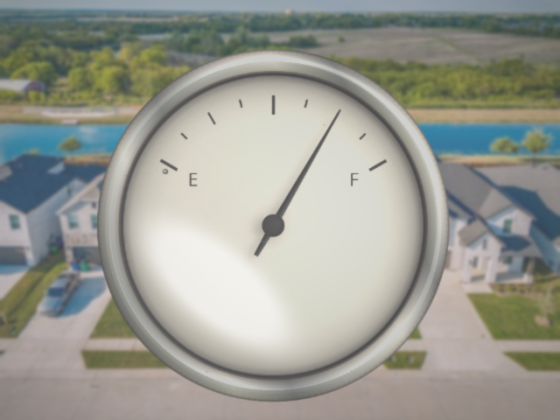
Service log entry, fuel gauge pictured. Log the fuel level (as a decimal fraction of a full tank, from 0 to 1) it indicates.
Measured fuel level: 0.75
